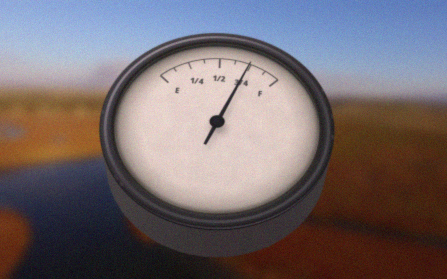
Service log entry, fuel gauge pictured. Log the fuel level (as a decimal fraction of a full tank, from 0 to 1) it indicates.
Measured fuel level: 0.75
